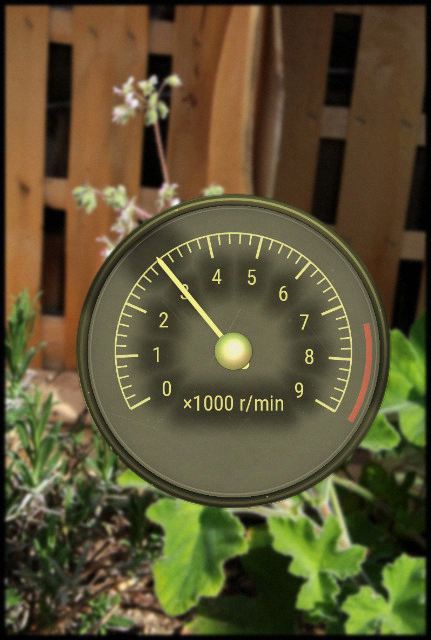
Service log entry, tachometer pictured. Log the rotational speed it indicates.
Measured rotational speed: 3000 rpm
